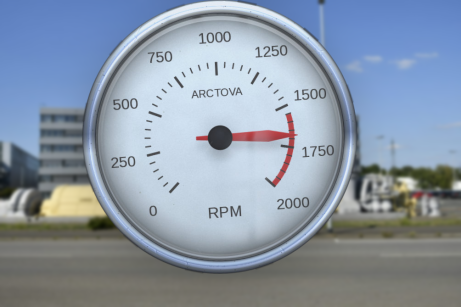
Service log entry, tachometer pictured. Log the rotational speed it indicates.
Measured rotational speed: 1675 rpm
